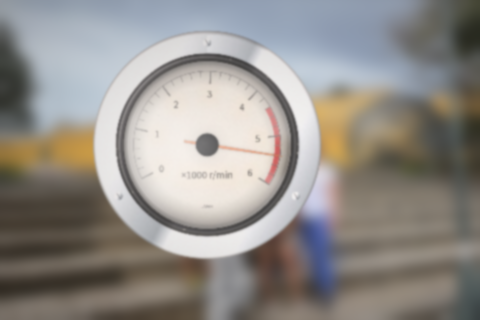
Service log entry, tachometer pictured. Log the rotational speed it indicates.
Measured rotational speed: 5400 rpm
